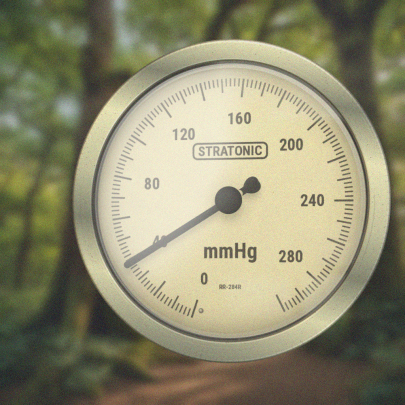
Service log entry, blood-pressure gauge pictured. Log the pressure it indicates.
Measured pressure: 38 mmHg
